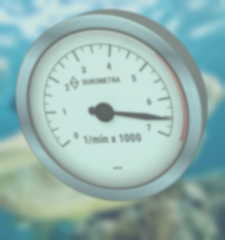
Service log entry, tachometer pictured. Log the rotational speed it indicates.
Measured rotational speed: 6500 rpm
